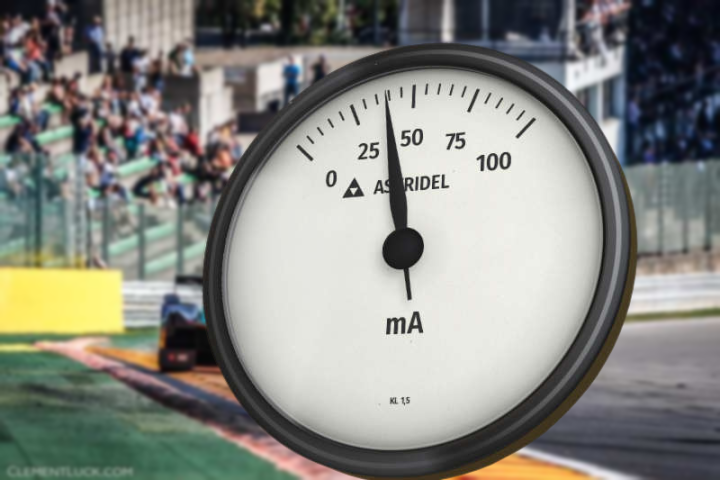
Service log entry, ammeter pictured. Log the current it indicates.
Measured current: 40 mA
